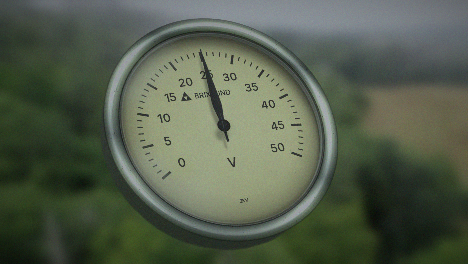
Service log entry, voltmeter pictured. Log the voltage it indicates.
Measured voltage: 25 V
